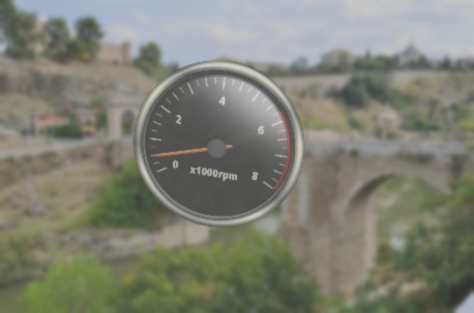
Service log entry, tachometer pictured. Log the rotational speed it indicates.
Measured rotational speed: 500 rpm
